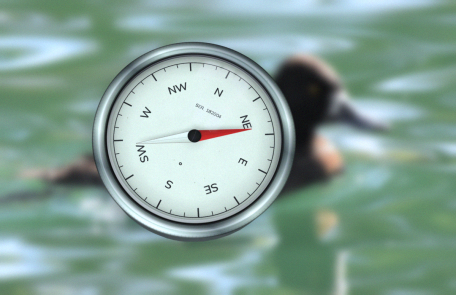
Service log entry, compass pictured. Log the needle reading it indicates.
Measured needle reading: 55 °
